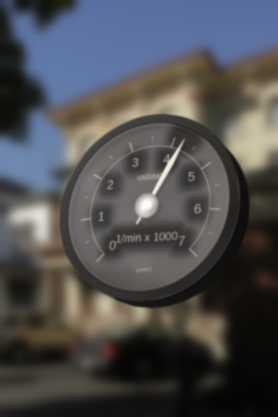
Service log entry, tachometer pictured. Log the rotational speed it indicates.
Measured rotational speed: 4250 rpm
